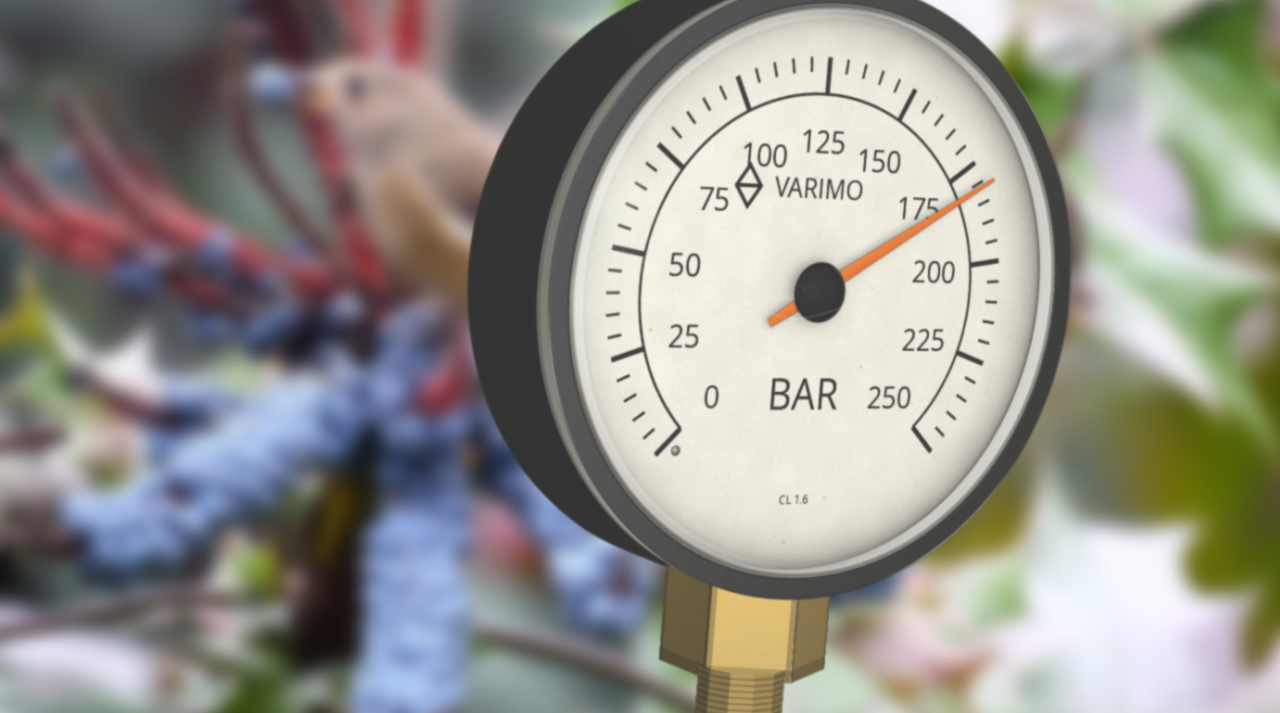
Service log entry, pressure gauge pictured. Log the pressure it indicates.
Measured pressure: 180 bar
